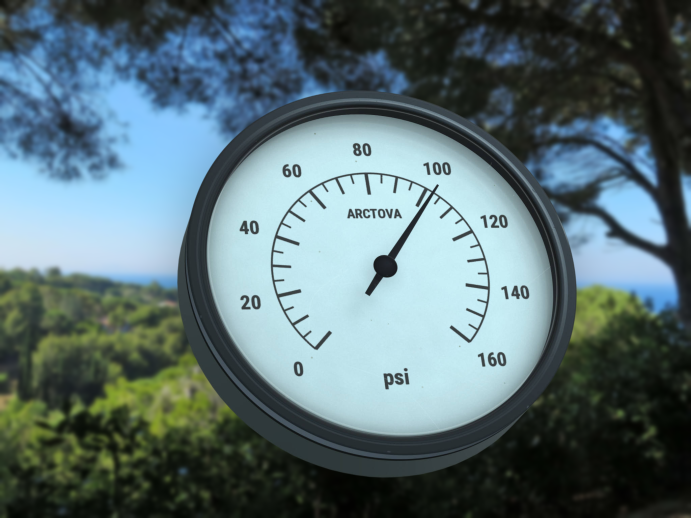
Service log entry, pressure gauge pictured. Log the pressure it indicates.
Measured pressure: 102.5 psi
